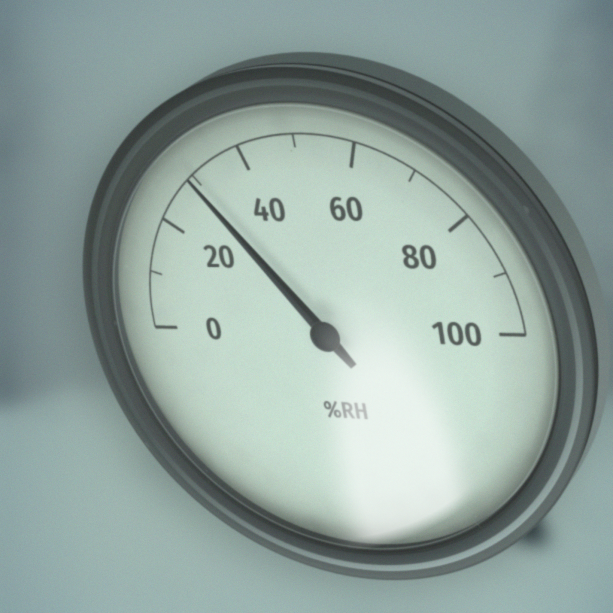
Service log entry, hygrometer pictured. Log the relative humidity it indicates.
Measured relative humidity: 30 %
